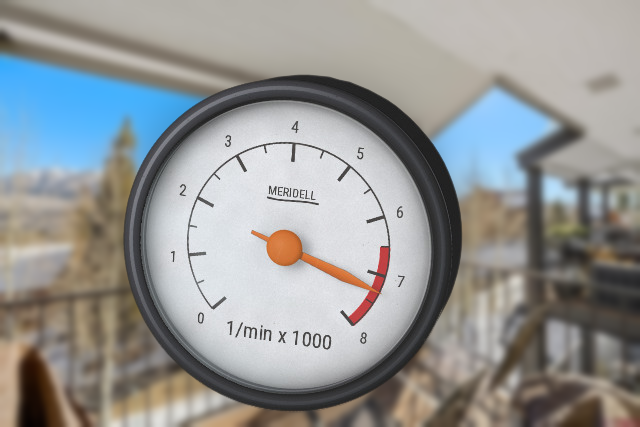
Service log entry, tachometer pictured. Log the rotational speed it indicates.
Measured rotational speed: 7250 rpm
